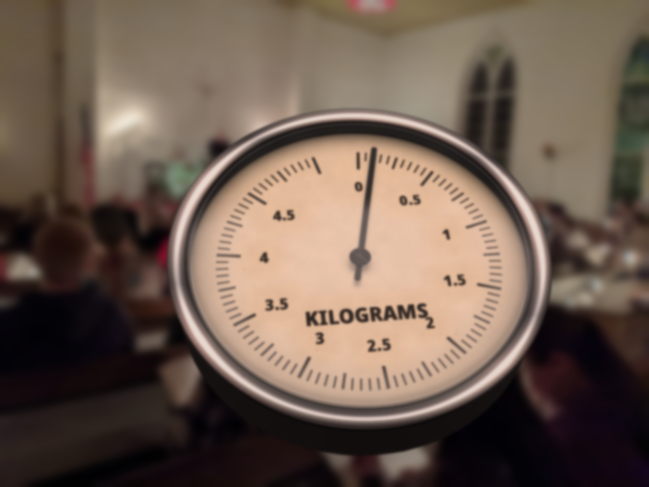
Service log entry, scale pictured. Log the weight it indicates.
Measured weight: 0.1 kg
